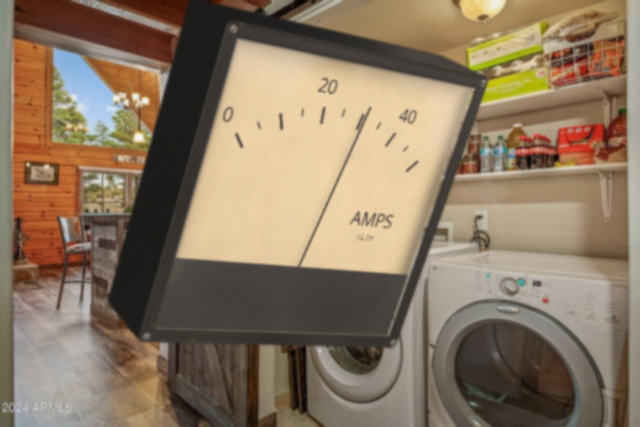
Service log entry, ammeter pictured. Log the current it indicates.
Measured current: 30 A
